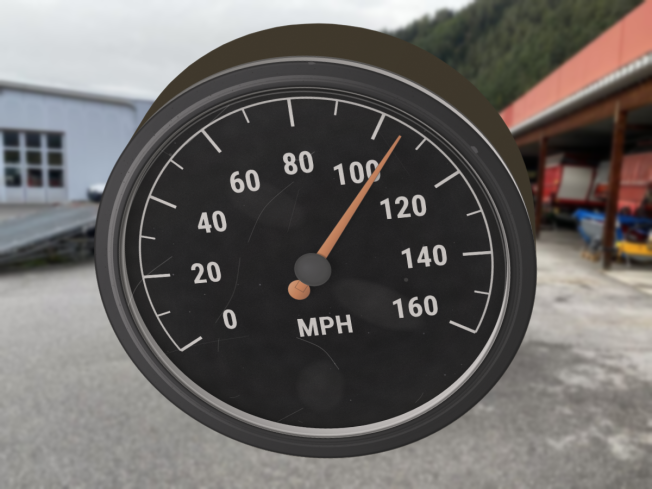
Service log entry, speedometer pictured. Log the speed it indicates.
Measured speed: 105 mph
